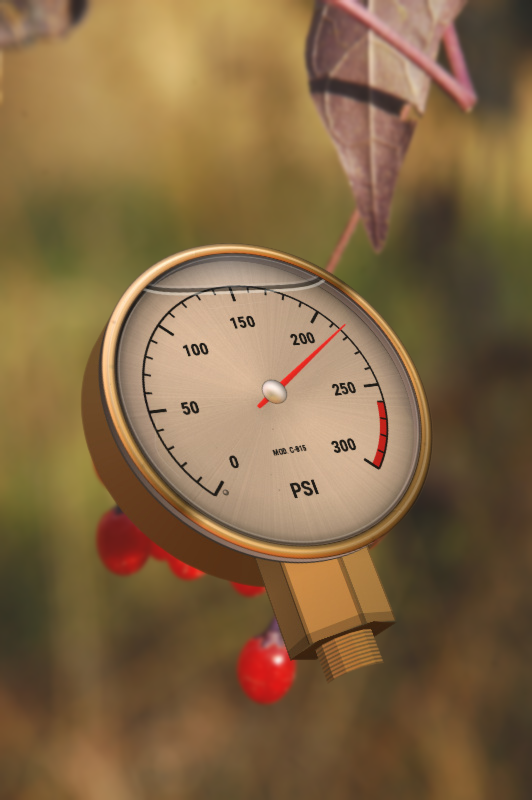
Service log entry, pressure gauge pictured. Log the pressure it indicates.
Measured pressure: 215 psi
